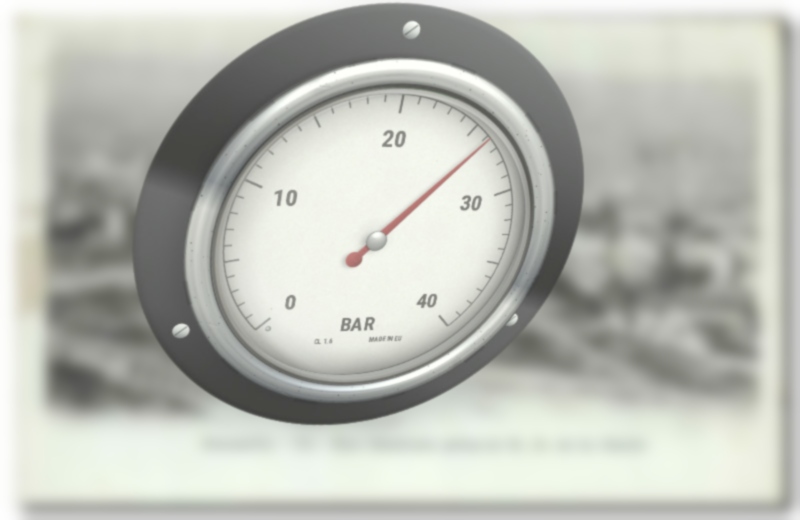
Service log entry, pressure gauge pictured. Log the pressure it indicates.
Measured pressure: 26 bar
